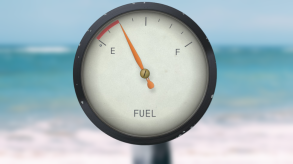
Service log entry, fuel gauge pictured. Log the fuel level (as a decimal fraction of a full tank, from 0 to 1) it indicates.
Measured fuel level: 0.25
